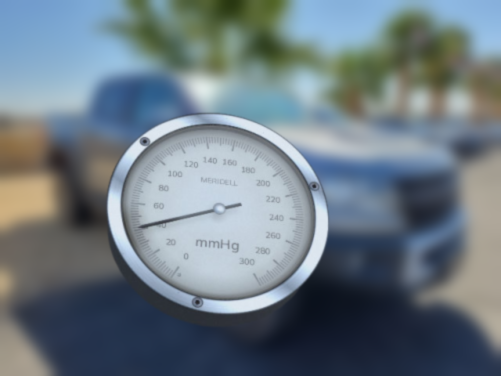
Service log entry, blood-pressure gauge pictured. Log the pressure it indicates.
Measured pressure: 40 mmHg
